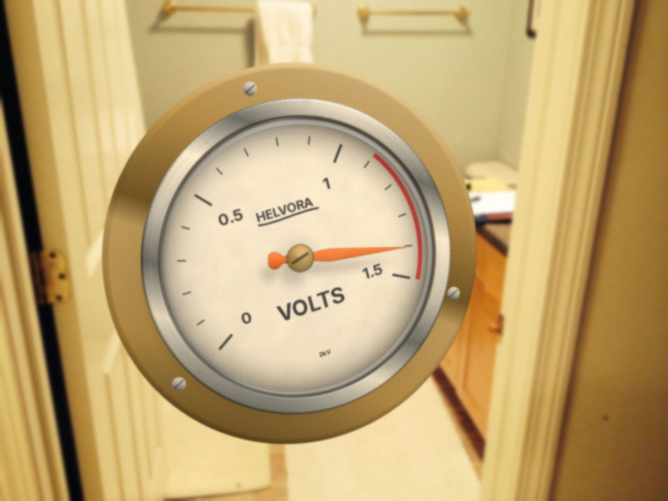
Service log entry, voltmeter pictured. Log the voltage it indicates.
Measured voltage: 1.4 V
